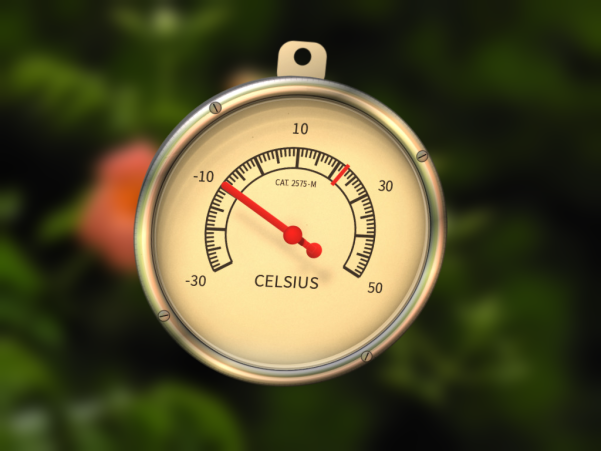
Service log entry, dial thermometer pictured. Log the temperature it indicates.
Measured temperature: -9 °C
